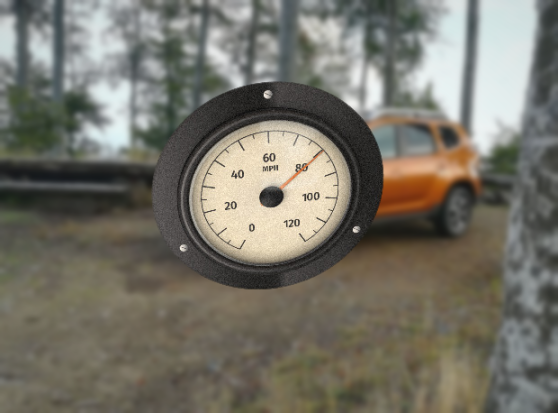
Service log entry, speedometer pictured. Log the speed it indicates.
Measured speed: 80 mph
